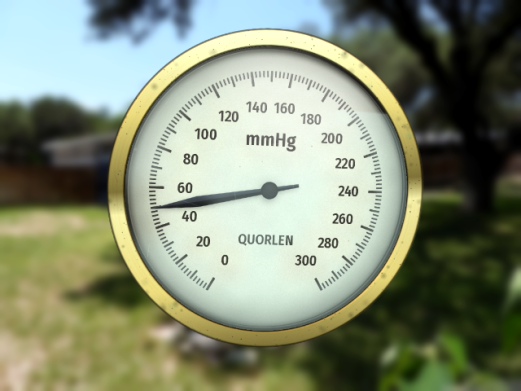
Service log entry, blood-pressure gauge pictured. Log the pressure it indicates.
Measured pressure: 50 mmHg
